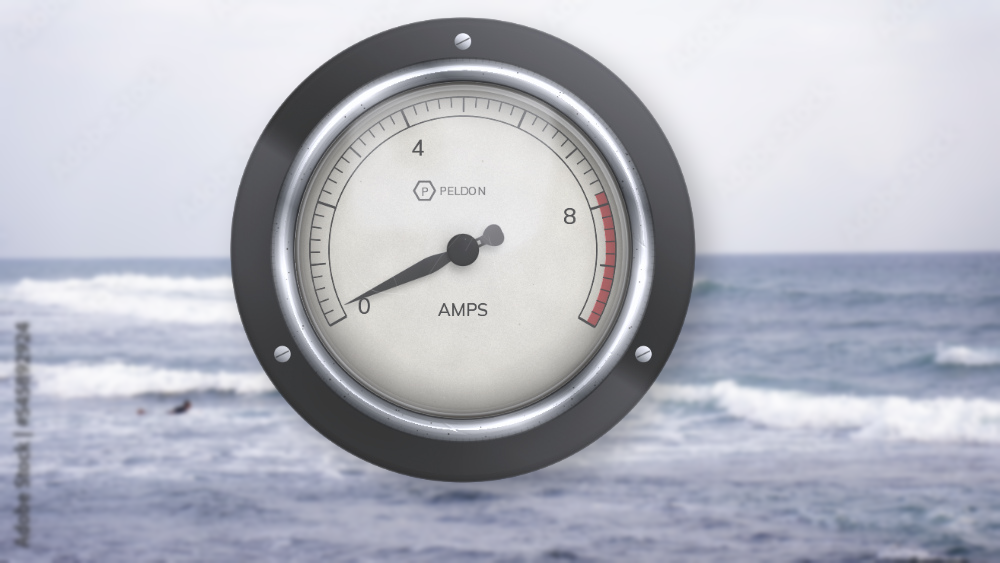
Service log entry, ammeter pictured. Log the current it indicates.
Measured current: 0.2 A
